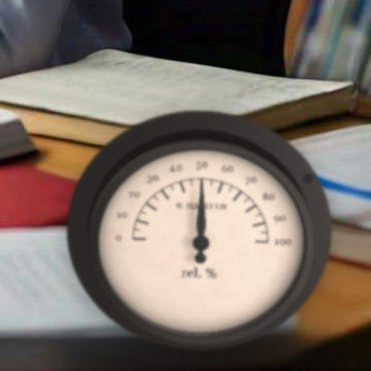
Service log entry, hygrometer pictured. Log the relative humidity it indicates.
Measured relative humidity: 50 %
